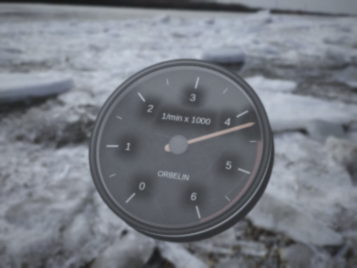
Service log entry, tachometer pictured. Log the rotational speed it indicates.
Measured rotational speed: 4250 rpm
